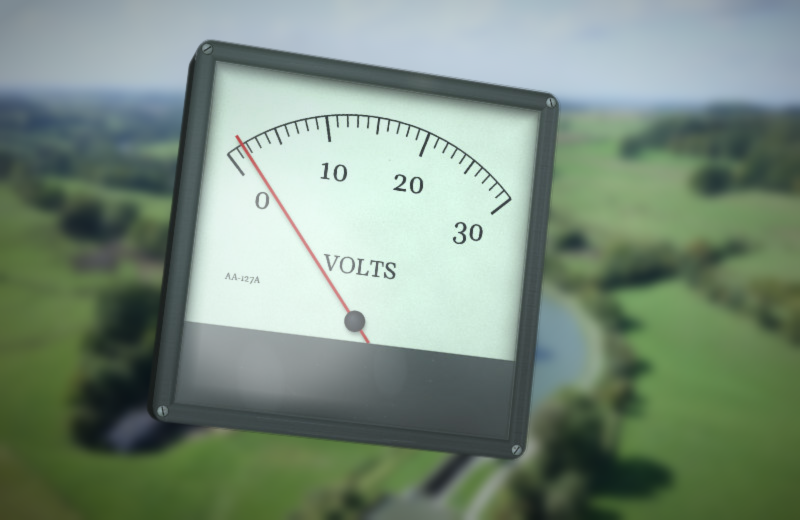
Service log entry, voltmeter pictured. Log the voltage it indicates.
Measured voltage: 1.5 V
